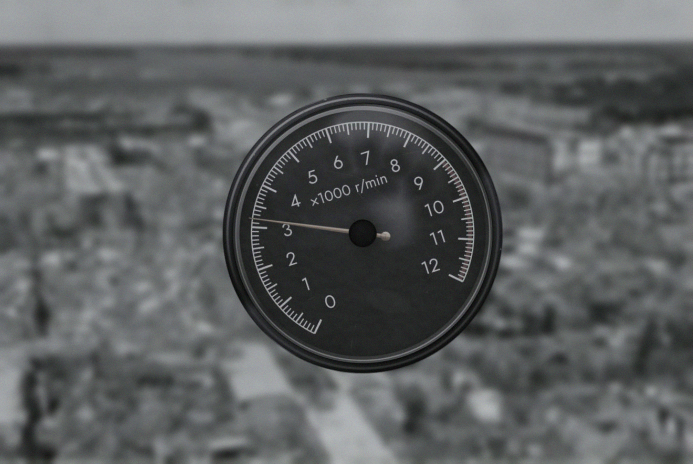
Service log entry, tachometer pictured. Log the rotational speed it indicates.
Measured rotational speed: 3200 rpm
